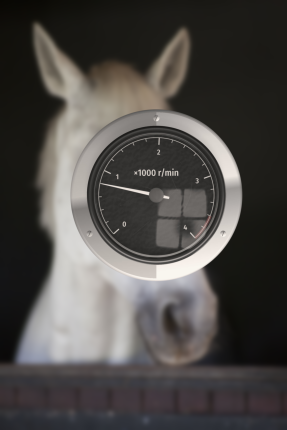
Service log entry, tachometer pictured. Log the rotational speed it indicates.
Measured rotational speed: 800 rpm
